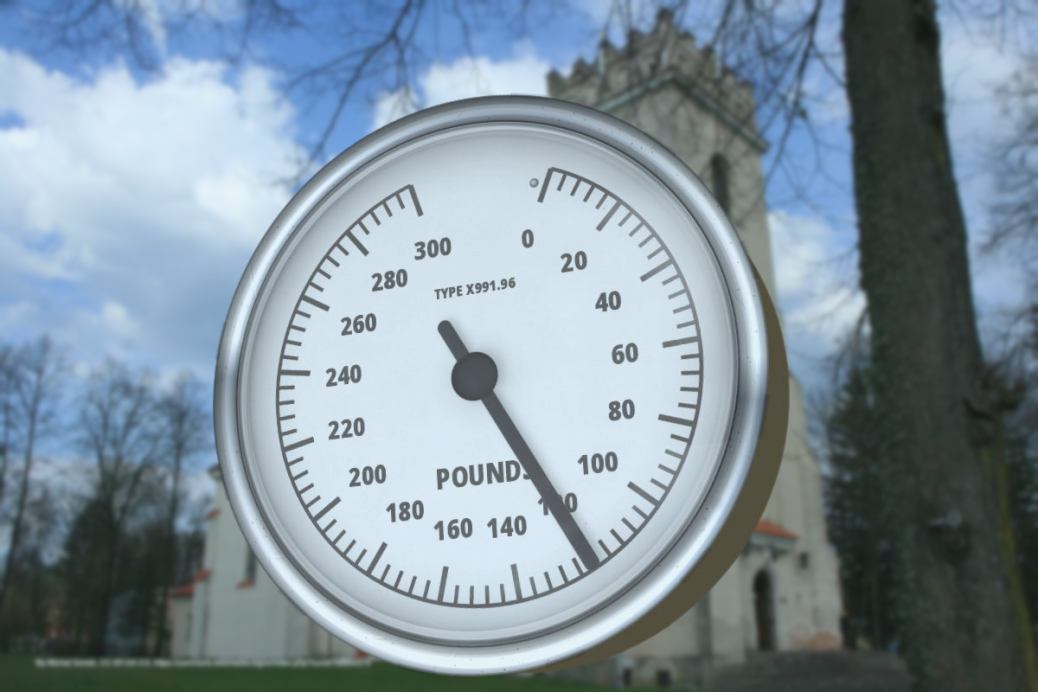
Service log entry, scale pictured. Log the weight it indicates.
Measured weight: 120 lb
